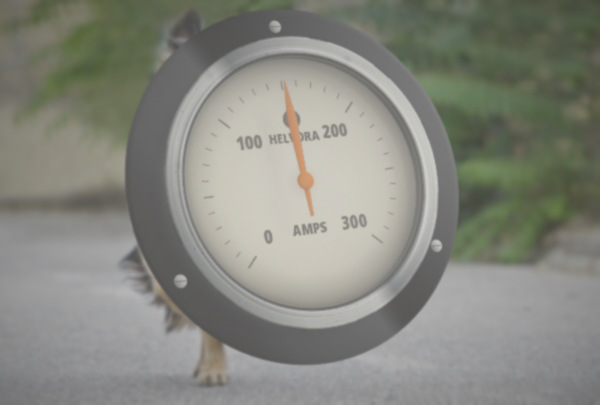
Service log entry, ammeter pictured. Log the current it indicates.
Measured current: 150 A
